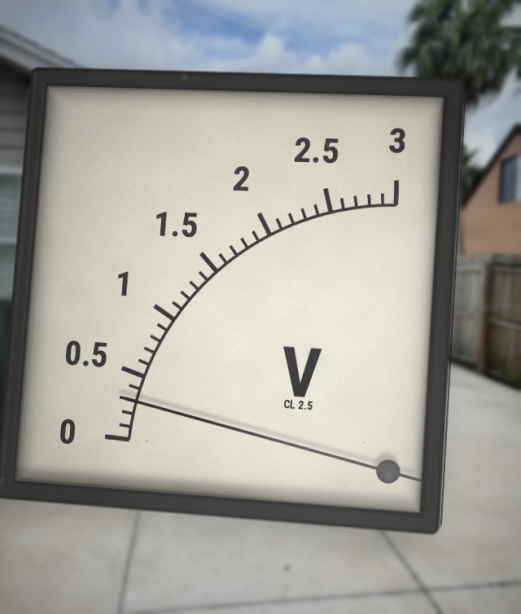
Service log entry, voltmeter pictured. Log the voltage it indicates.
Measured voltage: 0.3 V
